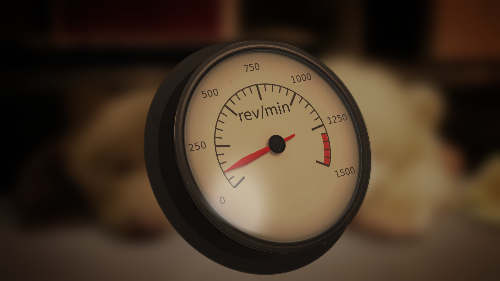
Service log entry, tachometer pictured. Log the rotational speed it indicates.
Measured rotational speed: 100 rpm
